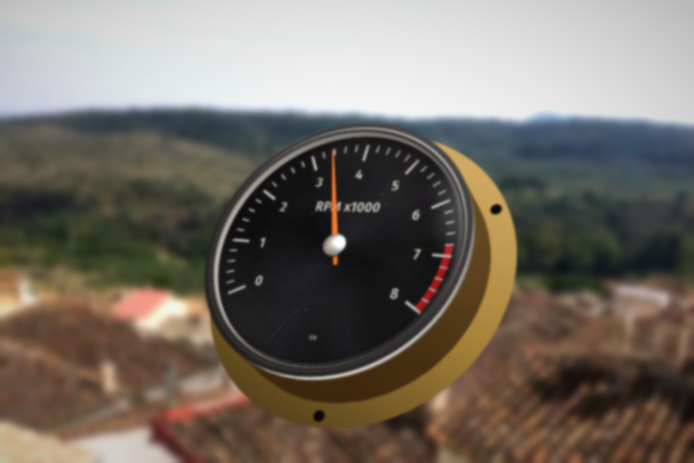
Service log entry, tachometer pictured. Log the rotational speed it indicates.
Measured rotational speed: 3400 rpm
